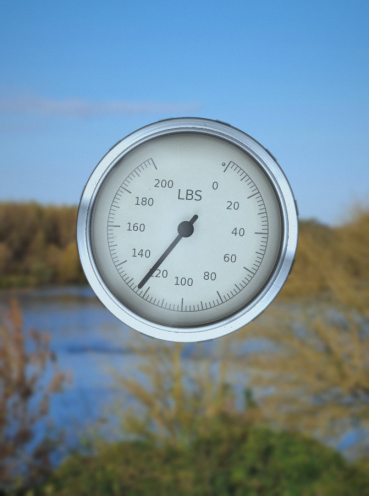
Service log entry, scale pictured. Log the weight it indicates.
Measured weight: 124 lb
